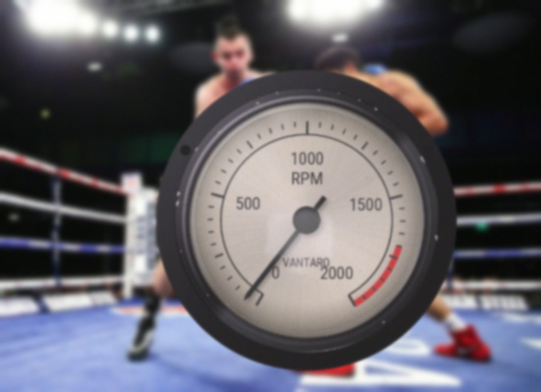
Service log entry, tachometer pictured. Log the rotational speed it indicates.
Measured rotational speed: 50 rpm
